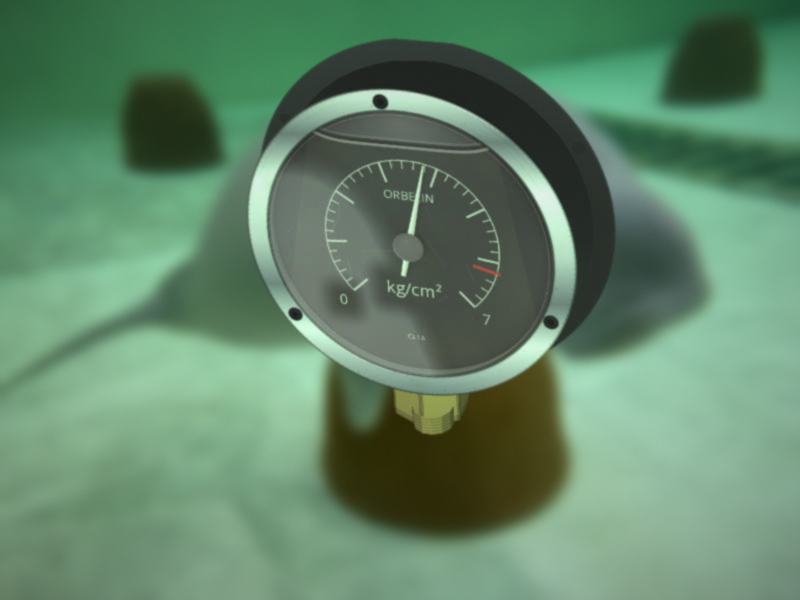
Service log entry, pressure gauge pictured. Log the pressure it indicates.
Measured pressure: 3.8 kg/cm²
